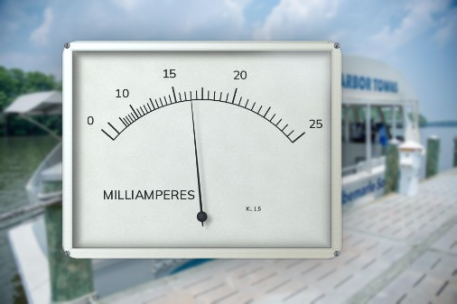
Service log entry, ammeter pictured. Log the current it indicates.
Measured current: 16.5 mA
